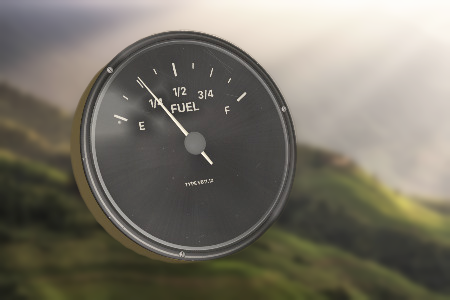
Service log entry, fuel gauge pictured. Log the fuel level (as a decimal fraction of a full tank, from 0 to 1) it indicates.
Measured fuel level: 0.25
